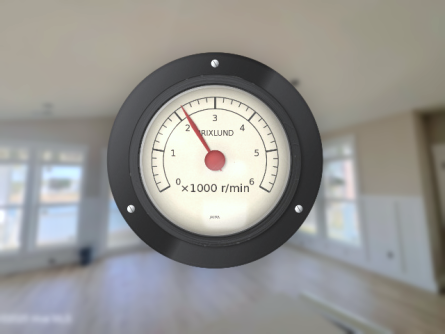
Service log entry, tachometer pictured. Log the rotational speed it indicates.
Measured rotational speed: 2200 rpm
